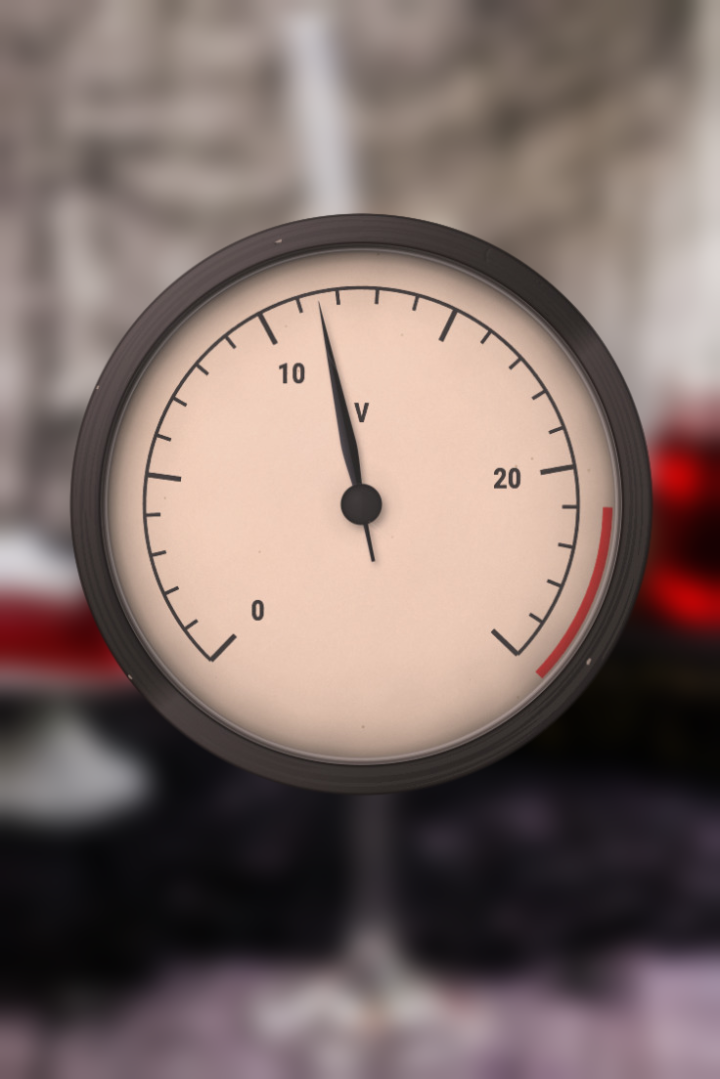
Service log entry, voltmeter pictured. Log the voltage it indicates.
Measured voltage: 11.5 V
